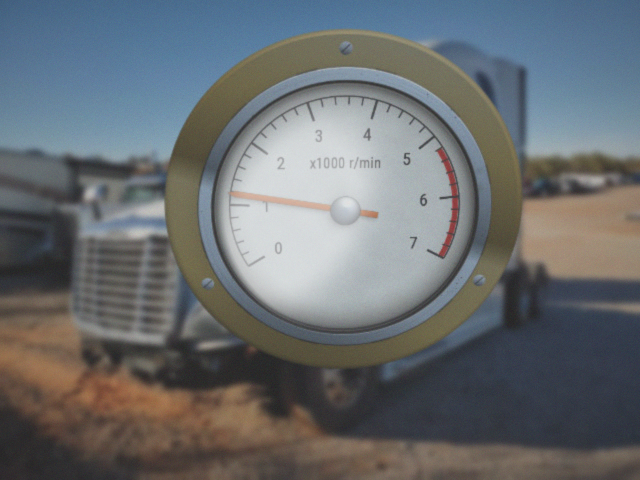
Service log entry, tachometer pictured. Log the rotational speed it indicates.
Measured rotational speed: 1200 rpm
